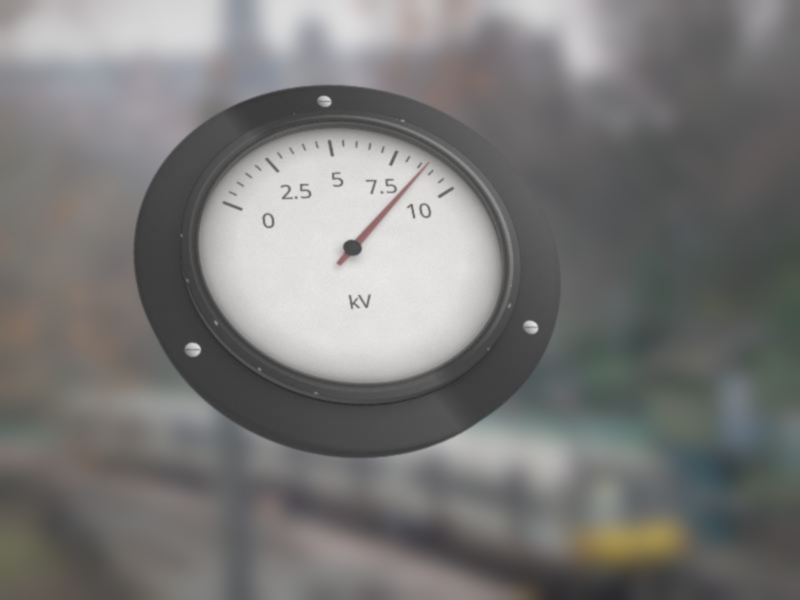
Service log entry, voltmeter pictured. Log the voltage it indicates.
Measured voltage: 8.75 kV
